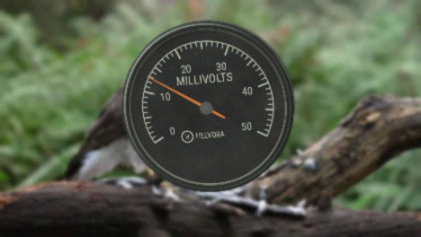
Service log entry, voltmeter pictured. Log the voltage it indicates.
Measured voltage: 13 mV
